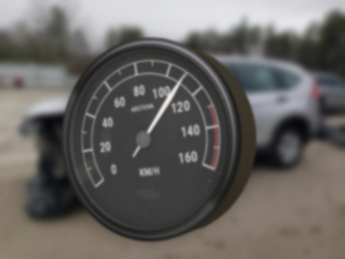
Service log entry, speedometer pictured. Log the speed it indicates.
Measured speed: 110 km/h
